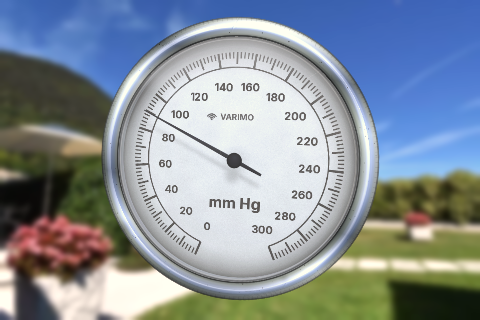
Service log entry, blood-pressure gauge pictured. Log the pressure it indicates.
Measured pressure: 90 mmHg
